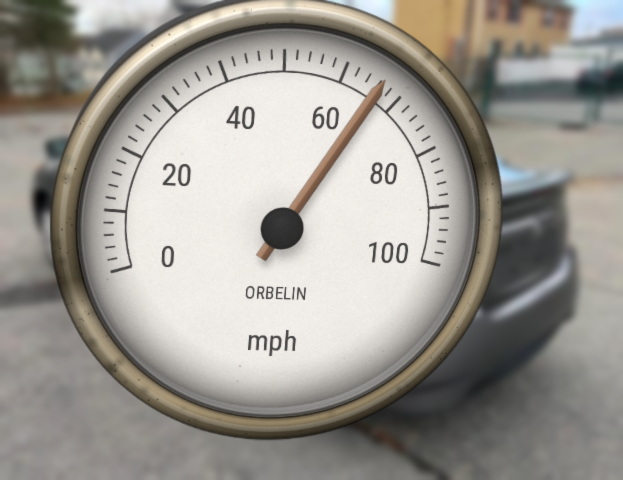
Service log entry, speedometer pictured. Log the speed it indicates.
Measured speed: 66 mph
